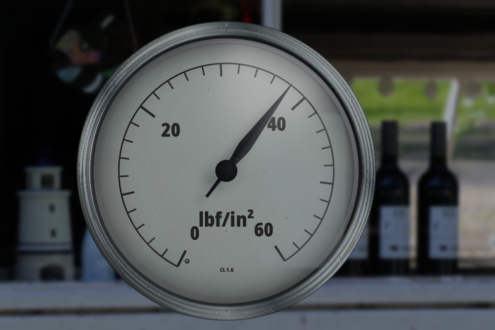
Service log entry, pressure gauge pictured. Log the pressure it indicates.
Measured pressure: 38 psi
